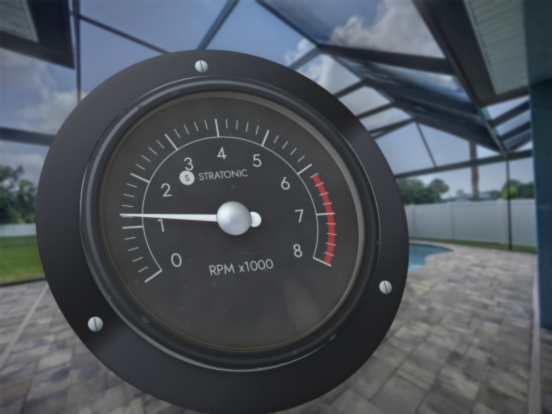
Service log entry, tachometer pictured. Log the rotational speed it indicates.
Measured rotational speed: 1200 rpm
